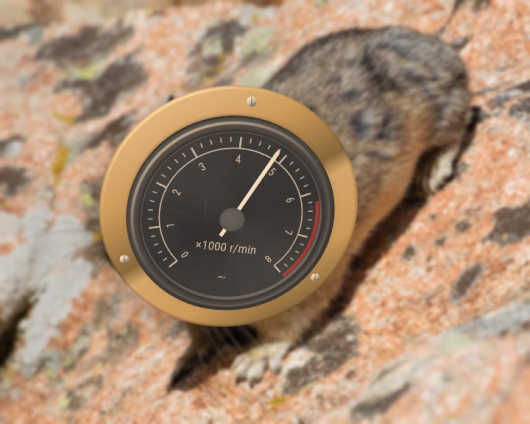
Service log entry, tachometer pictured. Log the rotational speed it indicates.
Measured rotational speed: 4800 rpm
